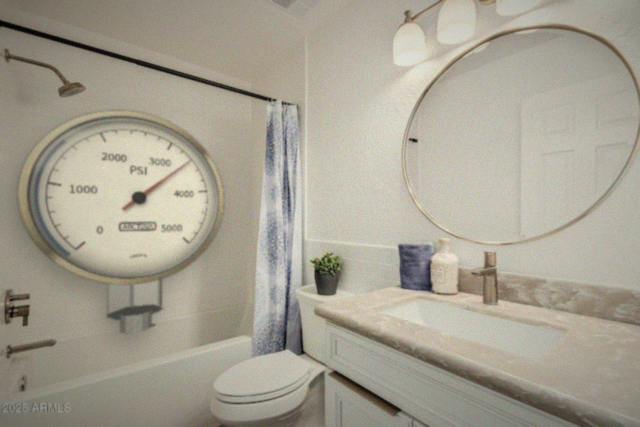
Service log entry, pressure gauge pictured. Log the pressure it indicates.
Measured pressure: 3400 psi
